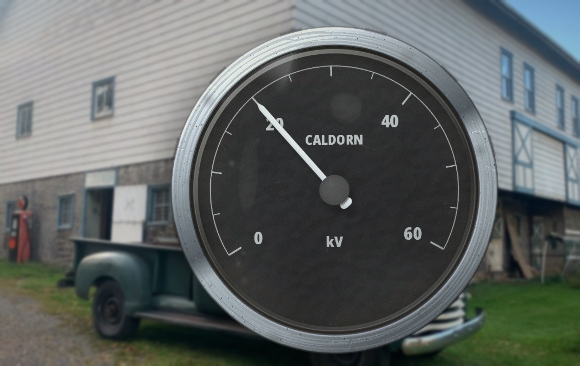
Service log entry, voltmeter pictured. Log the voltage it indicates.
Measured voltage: 20 kV
